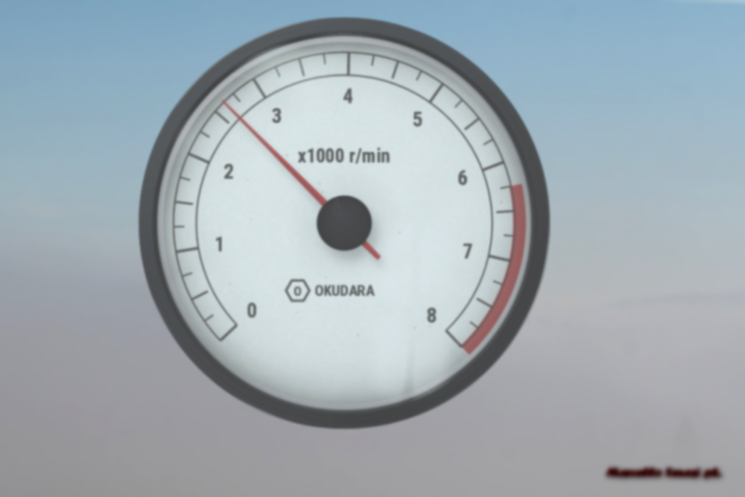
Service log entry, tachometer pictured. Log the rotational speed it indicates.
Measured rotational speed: 2625 rpm
